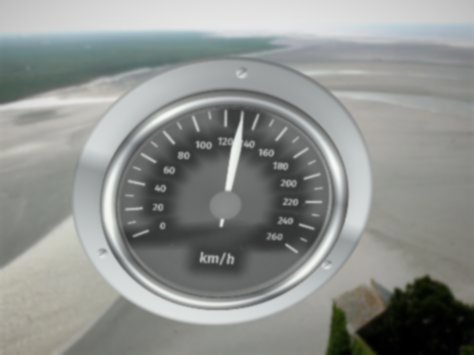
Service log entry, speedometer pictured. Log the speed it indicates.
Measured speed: 130 km/h
